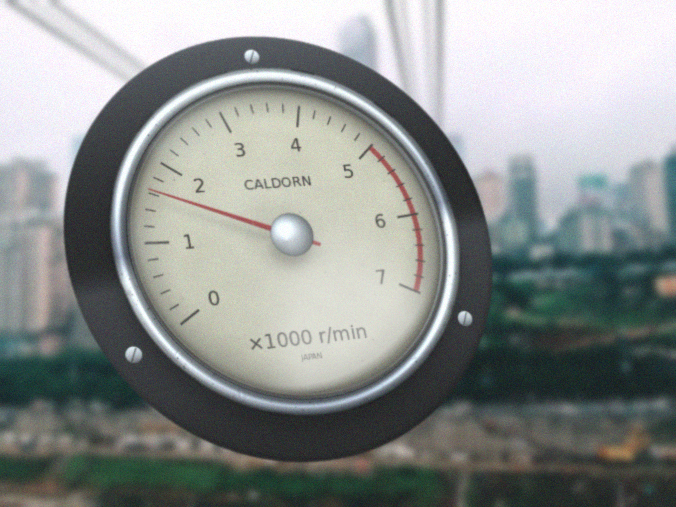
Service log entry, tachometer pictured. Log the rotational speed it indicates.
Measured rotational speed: 1600 rpm
